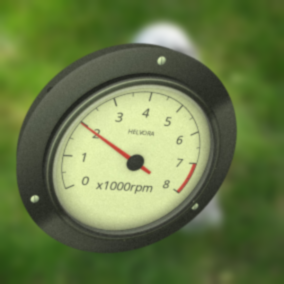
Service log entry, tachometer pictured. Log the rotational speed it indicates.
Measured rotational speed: 2000 rpm
